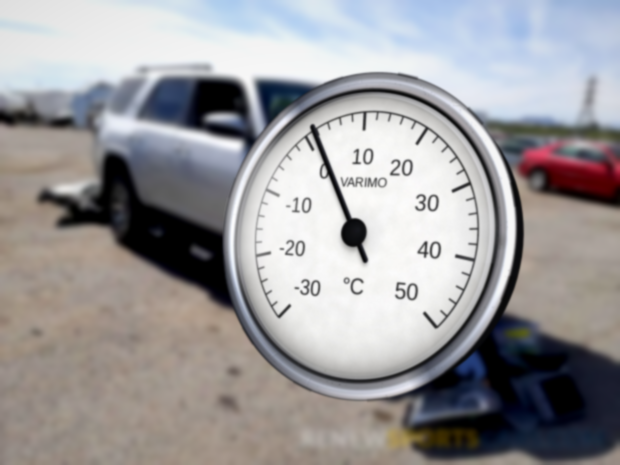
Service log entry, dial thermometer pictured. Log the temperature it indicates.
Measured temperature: 2 °C
